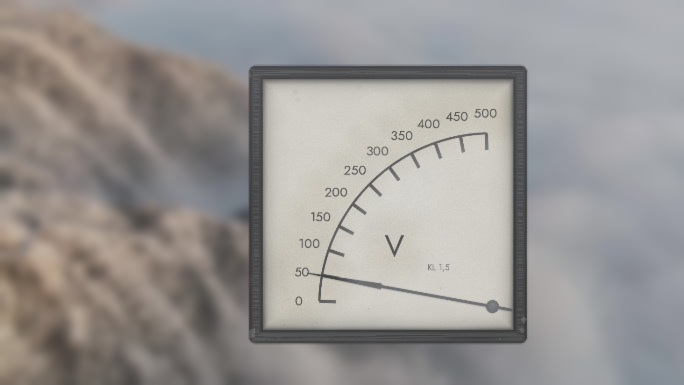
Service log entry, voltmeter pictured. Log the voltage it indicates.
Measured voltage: 50 V
